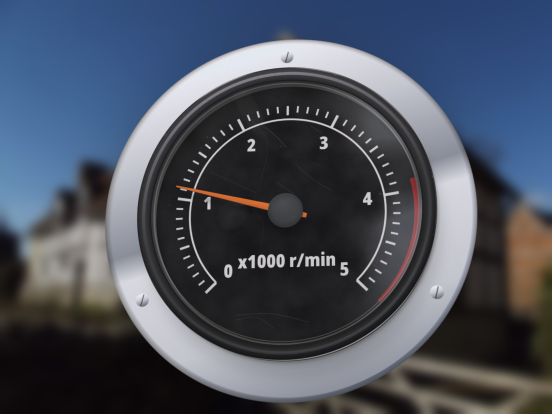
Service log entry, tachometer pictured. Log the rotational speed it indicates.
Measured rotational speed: 1100 rpm
